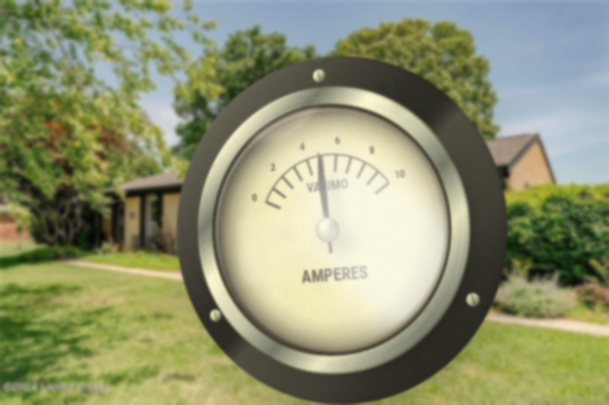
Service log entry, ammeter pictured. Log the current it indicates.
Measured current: 5 A
